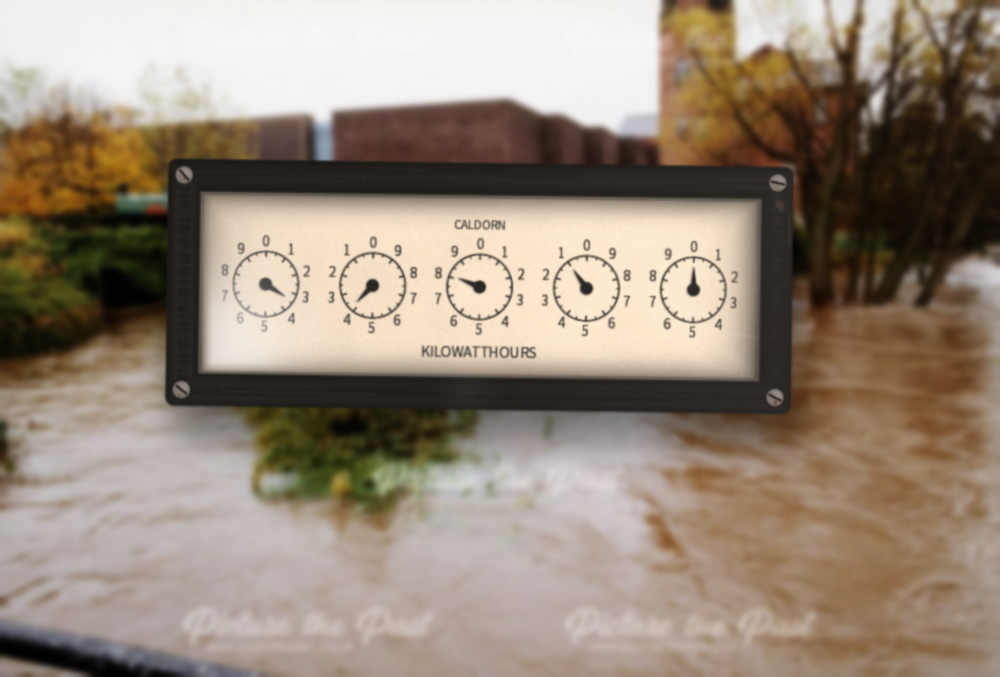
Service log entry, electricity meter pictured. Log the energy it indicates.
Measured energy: 33810 kWh
